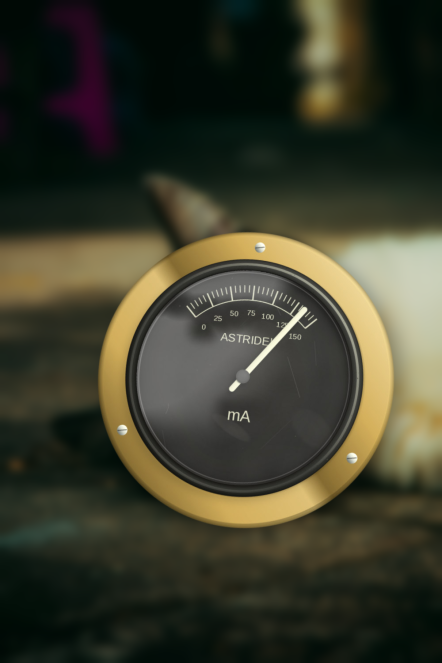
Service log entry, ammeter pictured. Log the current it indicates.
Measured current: 135 mA
